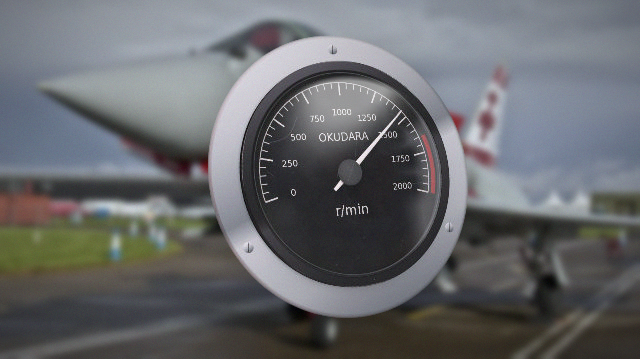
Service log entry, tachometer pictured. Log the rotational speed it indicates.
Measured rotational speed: 1450 rpm
